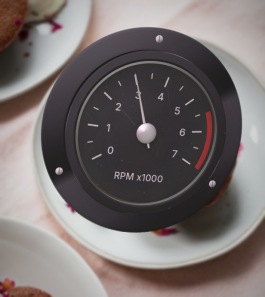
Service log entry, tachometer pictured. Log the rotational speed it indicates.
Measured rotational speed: 3000 rpm
